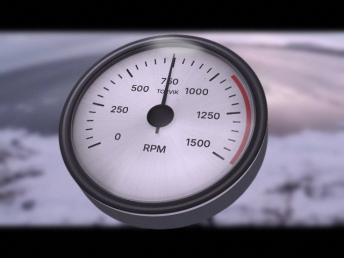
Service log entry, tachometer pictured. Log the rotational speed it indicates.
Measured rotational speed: 750 rpm
